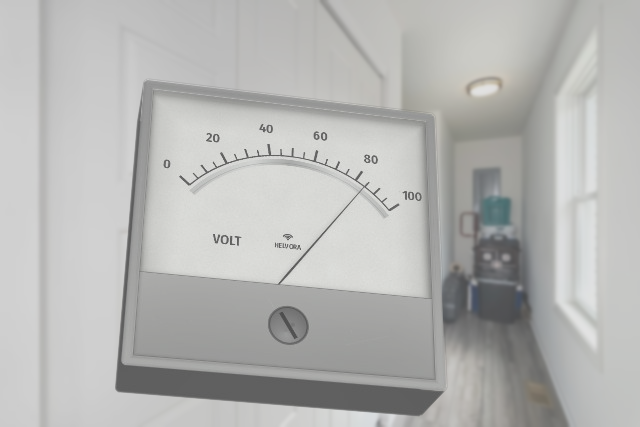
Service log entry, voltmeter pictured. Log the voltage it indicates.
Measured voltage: 85 V
